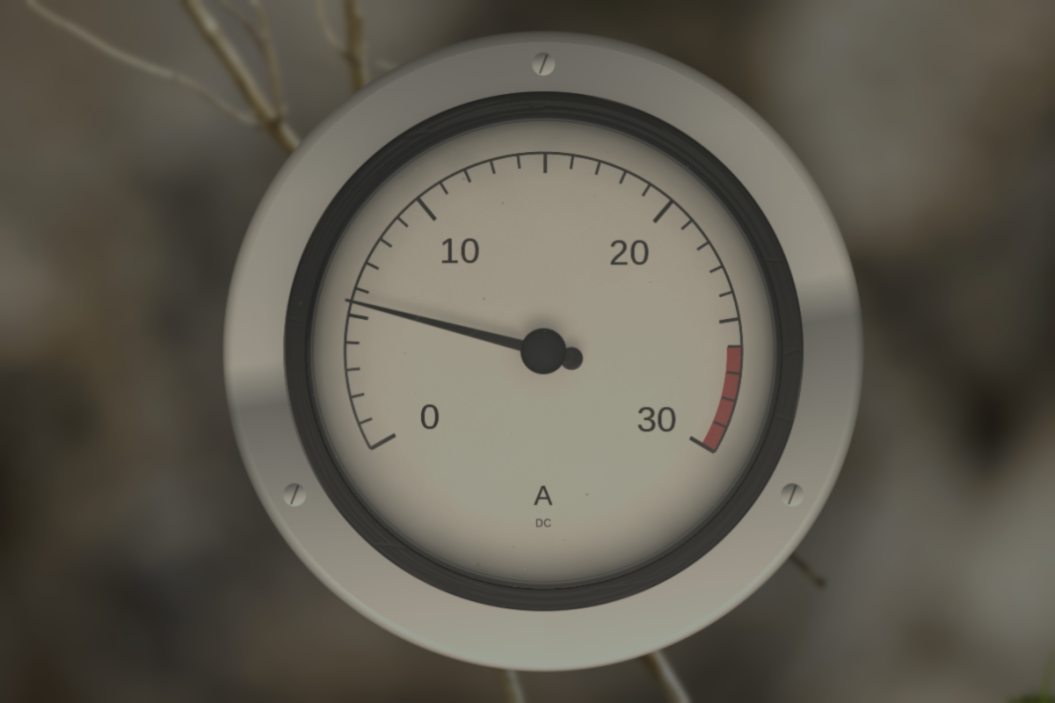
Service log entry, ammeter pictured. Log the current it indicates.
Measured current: 5.5 A
